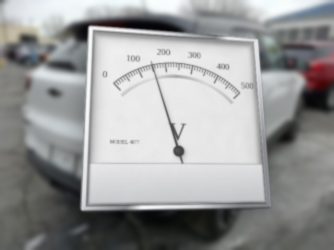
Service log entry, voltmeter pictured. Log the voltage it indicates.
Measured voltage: 150 V
